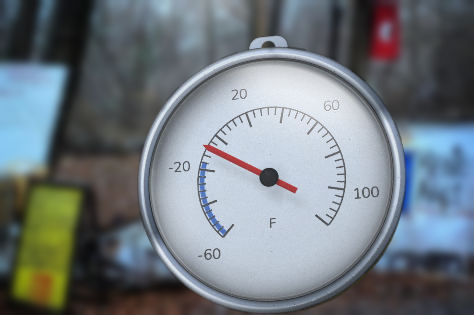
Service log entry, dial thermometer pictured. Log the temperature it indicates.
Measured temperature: -8 °F
